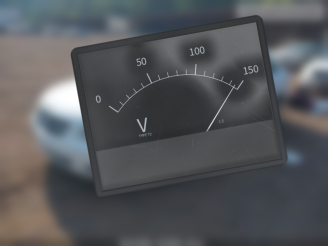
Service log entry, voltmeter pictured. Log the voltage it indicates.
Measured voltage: 145 V
